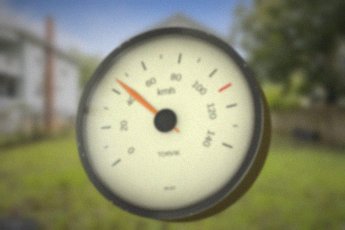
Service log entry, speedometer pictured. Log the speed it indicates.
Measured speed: 45 km/h
